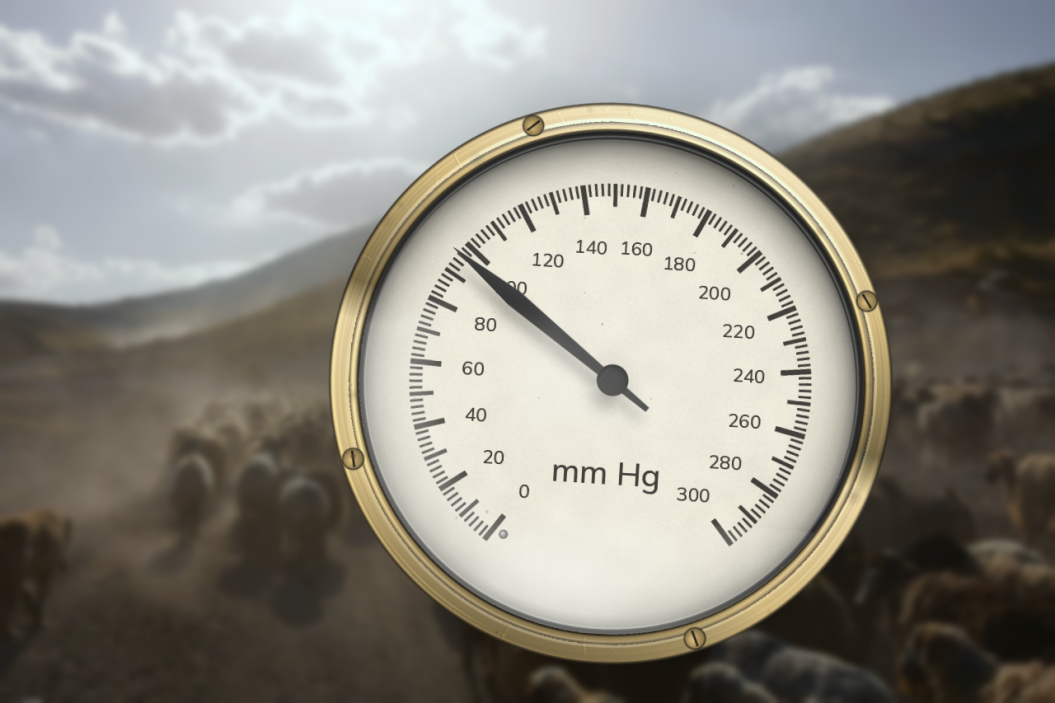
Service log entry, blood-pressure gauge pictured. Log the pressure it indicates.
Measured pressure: 96 mmHg
